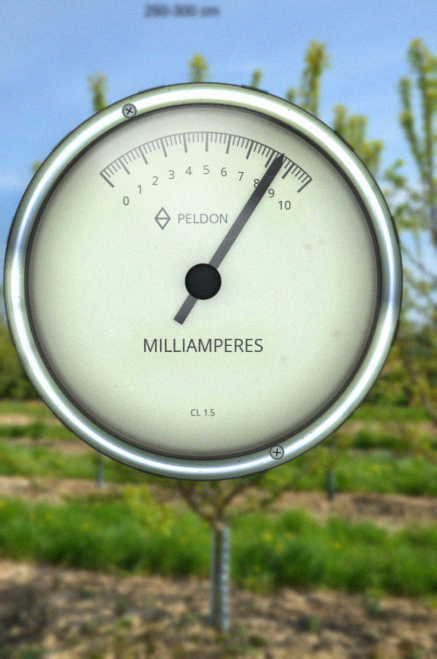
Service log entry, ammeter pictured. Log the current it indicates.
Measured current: 8.4 mA
